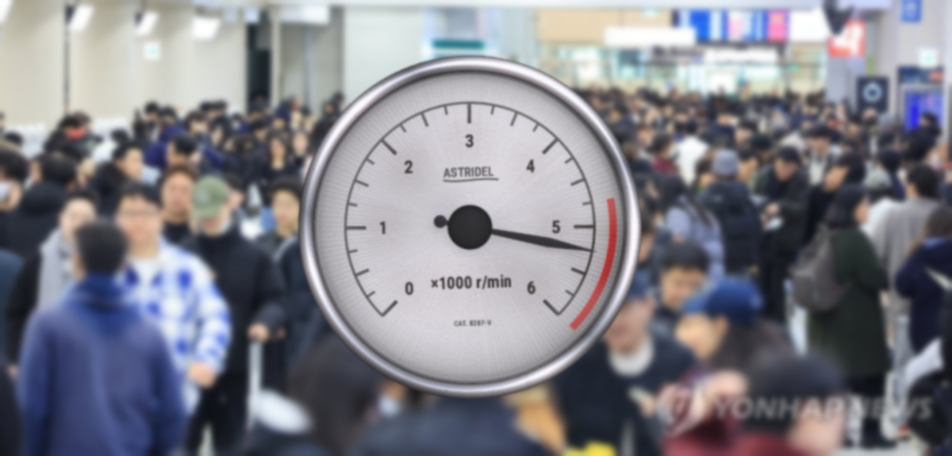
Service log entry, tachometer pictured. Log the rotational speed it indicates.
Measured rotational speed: 5250 rpm
